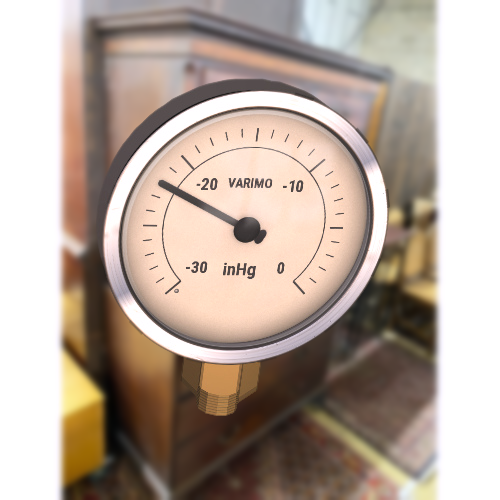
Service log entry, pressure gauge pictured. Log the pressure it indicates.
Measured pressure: -22 inHg
